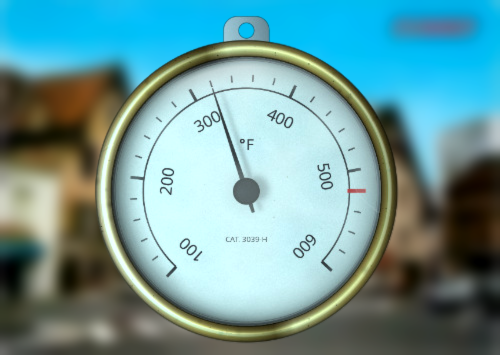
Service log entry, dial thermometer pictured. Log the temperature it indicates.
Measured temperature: 320 °F
